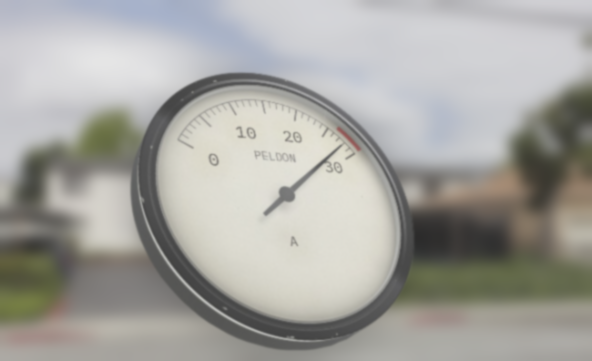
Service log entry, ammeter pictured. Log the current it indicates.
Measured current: 28 A
